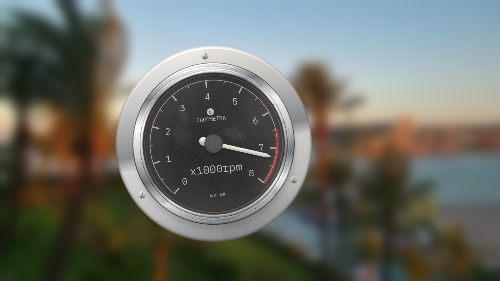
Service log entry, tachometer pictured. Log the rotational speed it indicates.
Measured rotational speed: 7250 rpm
